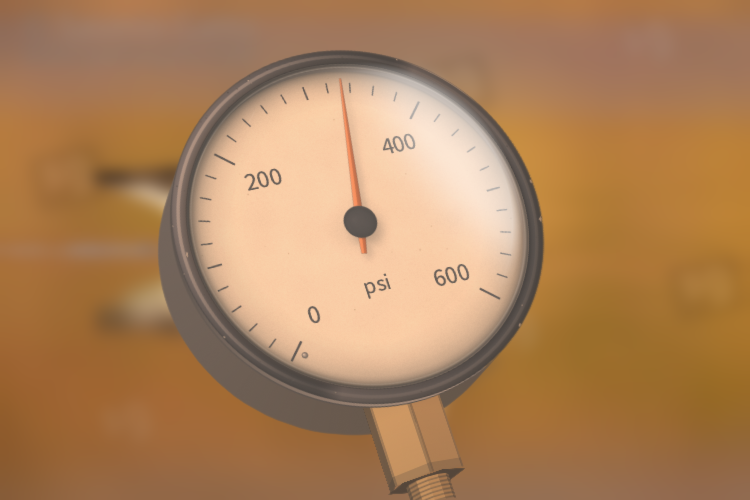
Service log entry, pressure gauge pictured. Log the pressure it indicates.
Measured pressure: 330 psi
